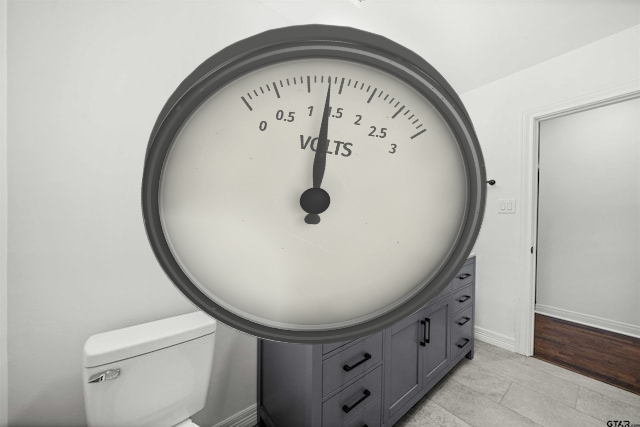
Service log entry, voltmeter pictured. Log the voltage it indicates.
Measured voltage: 1.3 V
